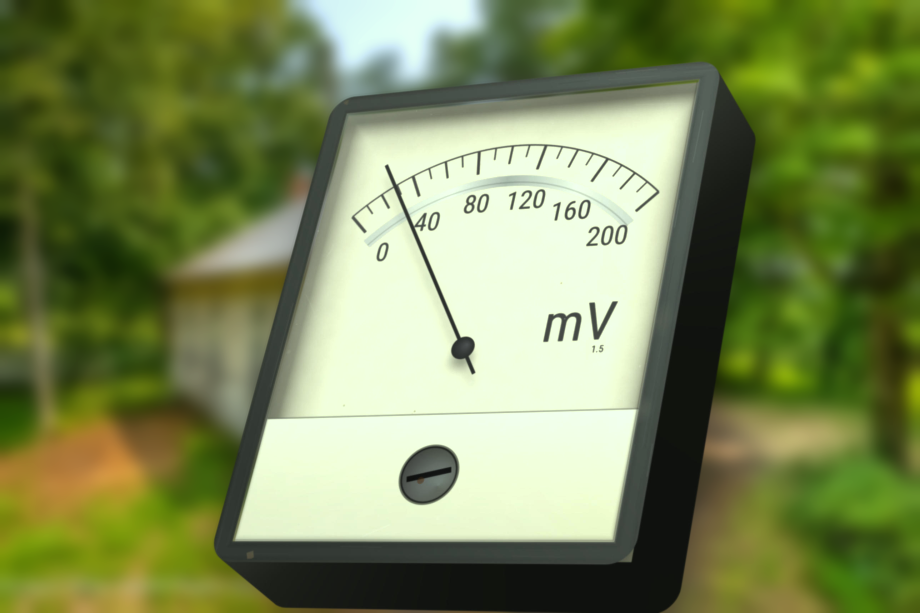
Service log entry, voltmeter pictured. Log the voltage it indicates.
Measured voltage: 30 mV
